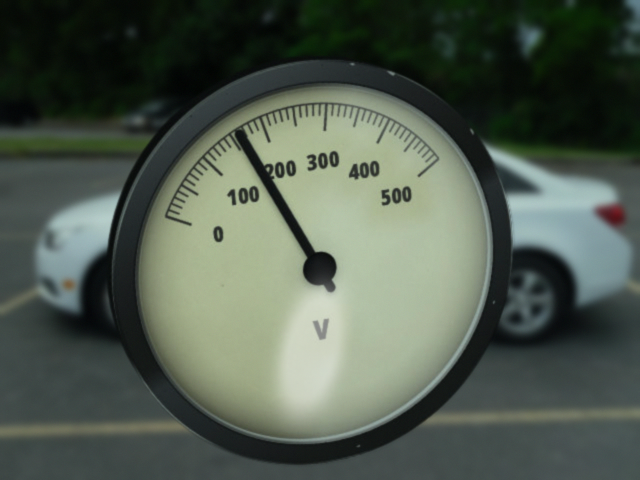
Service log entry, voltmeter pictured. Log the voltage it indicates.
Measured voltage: 160 V
